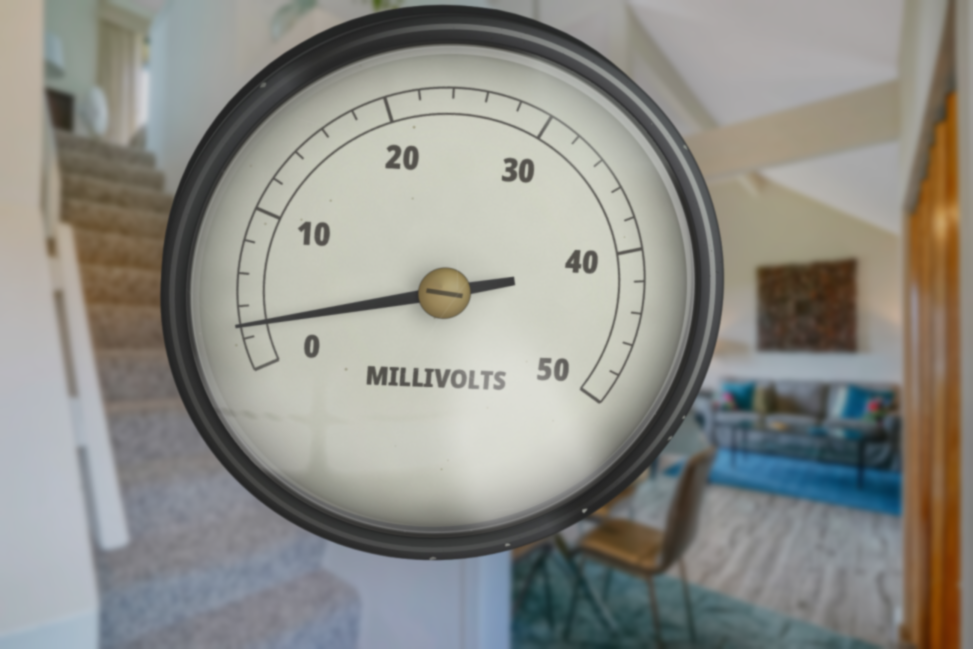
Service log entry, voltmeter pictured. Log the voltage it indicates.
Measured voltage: 3 mV
